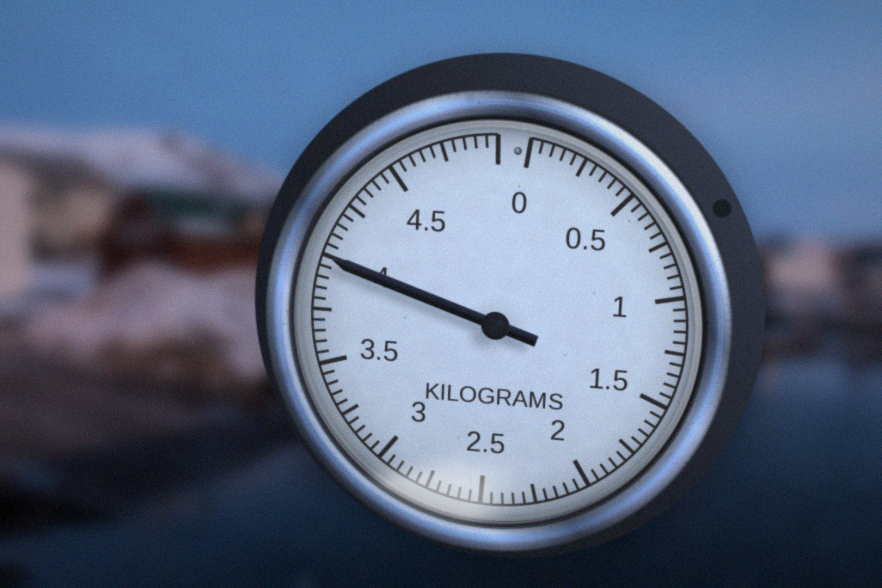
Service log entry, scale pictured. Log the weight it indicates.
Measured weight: 4 kg
